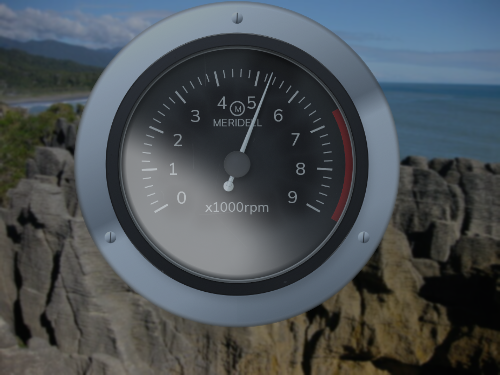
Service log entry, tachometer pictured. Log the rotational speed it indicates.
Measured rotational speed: 5300 rpm
